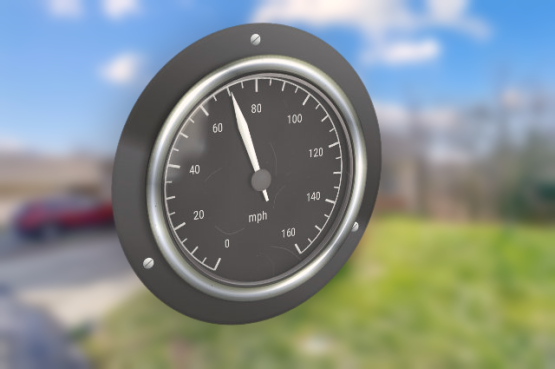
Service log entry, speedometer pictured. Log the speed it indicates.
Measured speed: 70 mph
